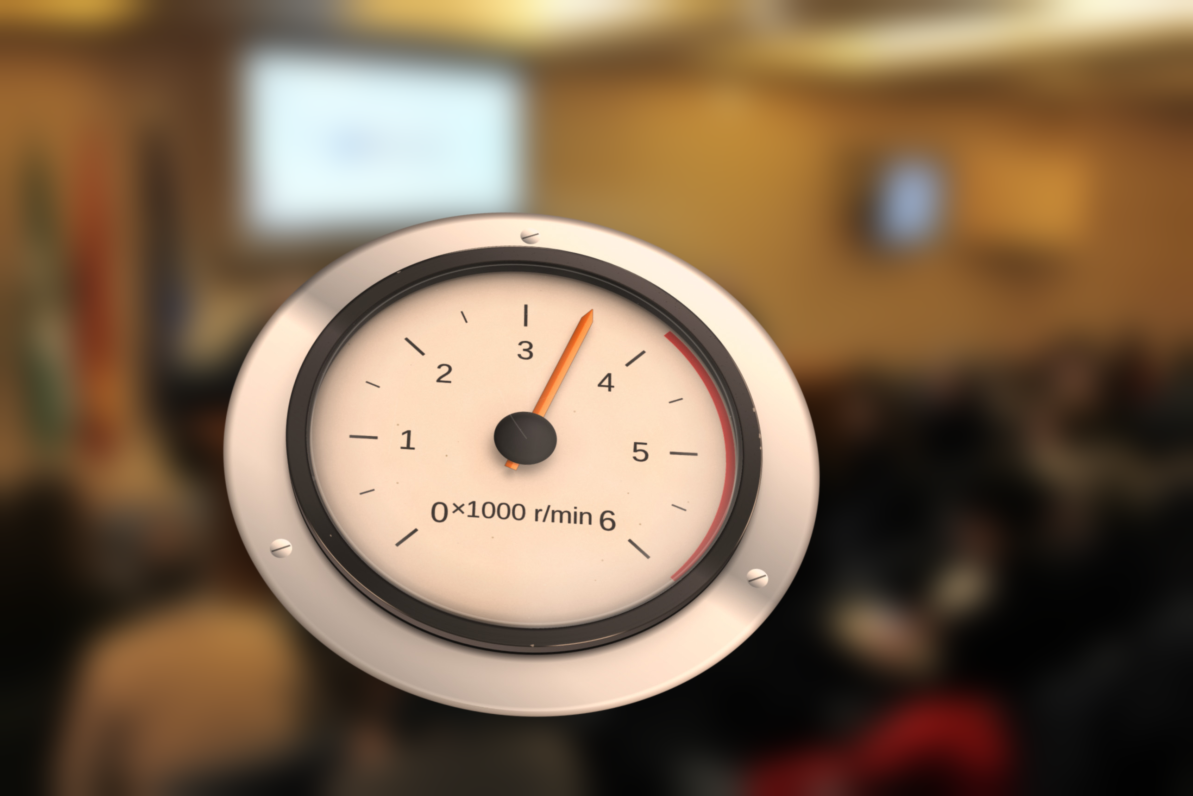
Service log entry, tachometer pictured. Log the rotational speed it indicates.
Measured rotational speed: 3500 rpm
